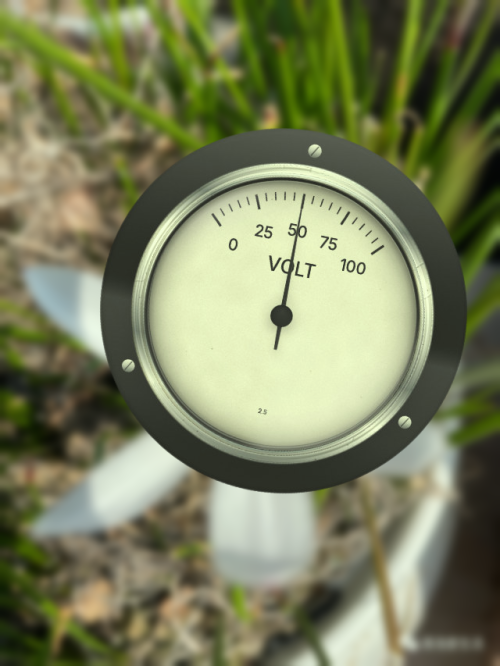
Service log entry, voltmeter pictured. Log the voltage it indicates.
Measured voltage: 50 V
